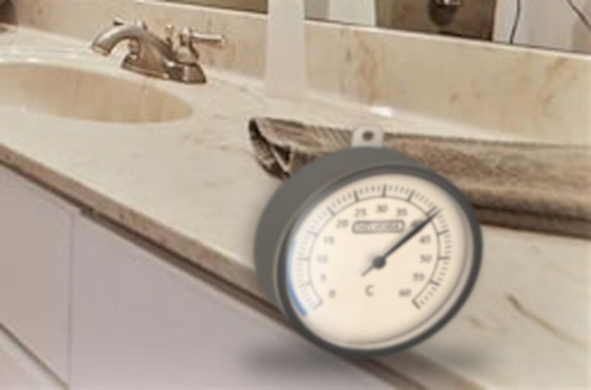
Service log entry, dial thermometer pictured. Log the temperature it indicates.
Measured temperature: 40 °C
